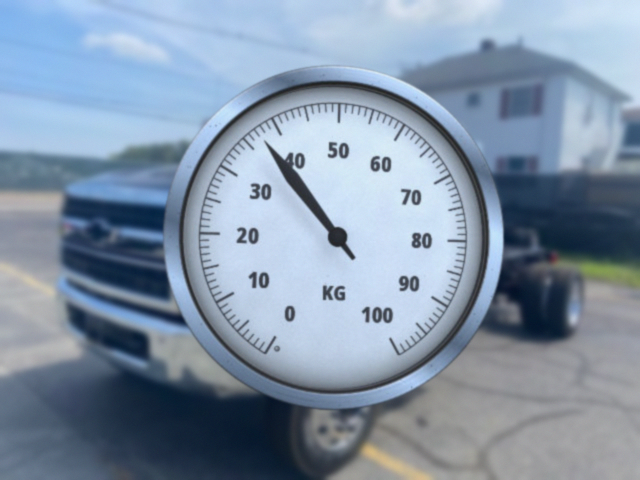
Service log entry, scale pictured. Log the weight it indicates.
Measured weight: 37 kg
